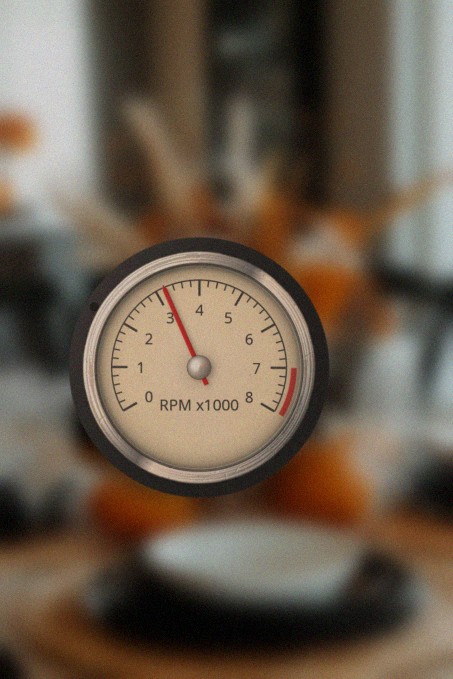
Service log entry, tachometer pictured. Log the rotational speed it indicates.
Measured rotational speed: 3200 rpm
